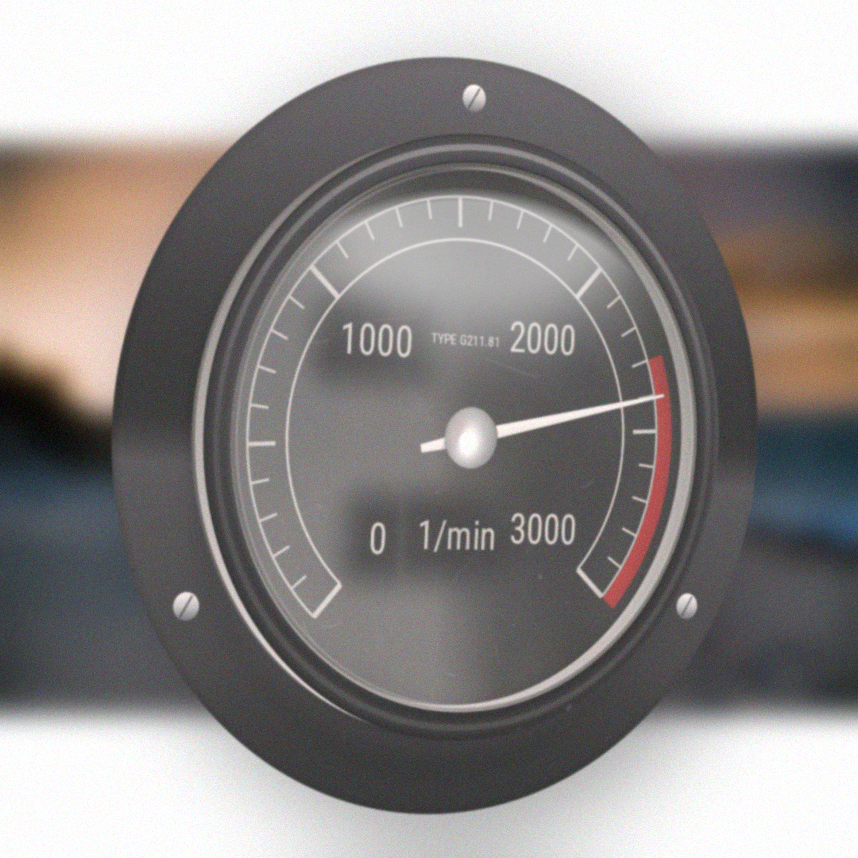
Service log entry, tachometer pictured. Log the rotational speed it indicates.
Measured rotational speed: 2400 rpm
